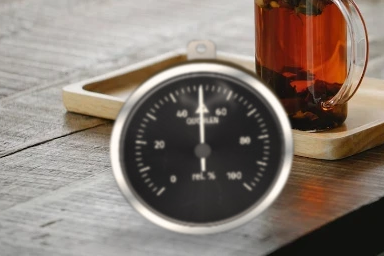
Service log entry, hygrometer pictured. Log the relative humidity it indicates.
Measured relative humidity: 50 %
